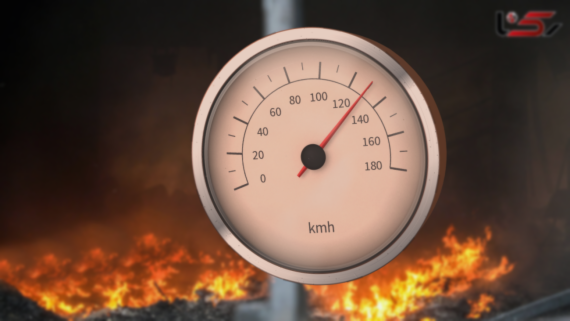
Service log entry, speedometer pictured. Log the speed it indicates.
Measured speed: 130 km/h
